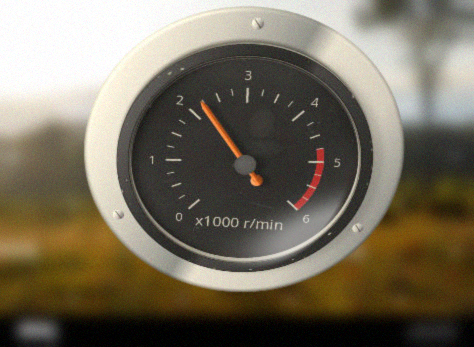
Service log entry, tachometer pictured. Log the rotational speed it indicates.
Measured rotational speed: 2250 rpm
